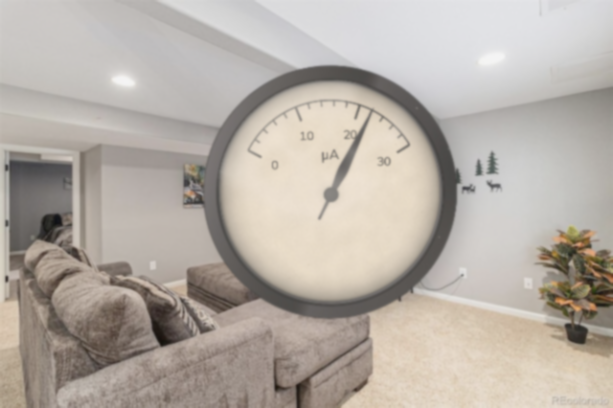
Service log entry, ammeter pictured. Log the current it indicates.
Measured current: 22 µA
